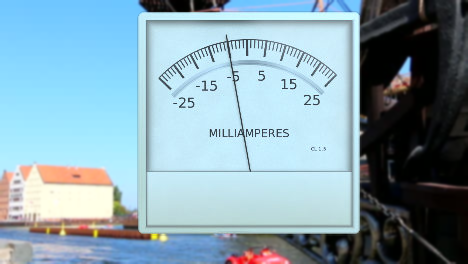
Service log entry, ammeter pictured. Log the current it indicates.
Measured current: -5 mA
